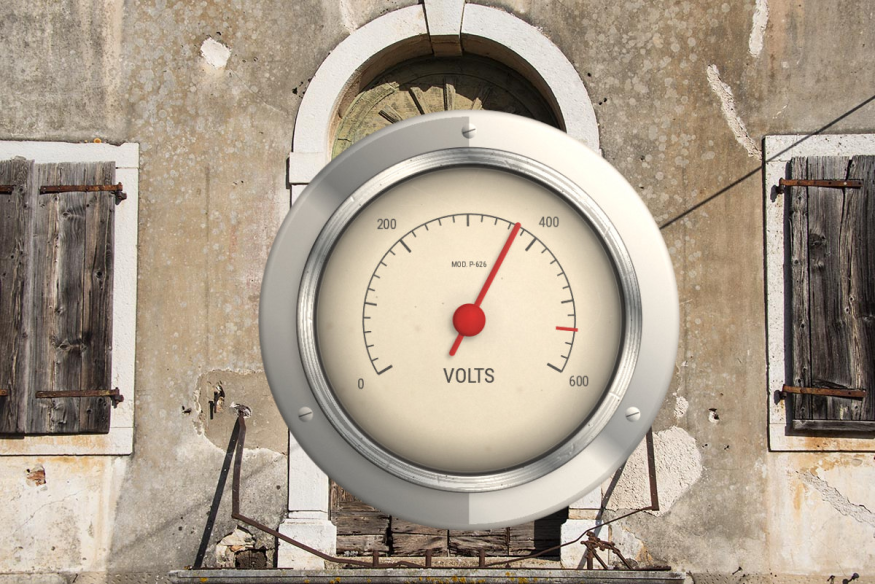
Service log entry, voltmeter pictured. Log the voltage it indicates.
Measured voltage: 370 V
